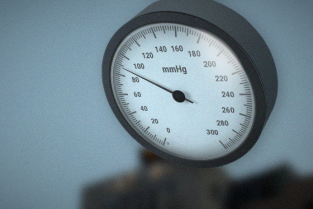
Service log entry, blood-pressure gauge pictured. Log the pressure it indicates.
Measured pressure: 90 mmHg
